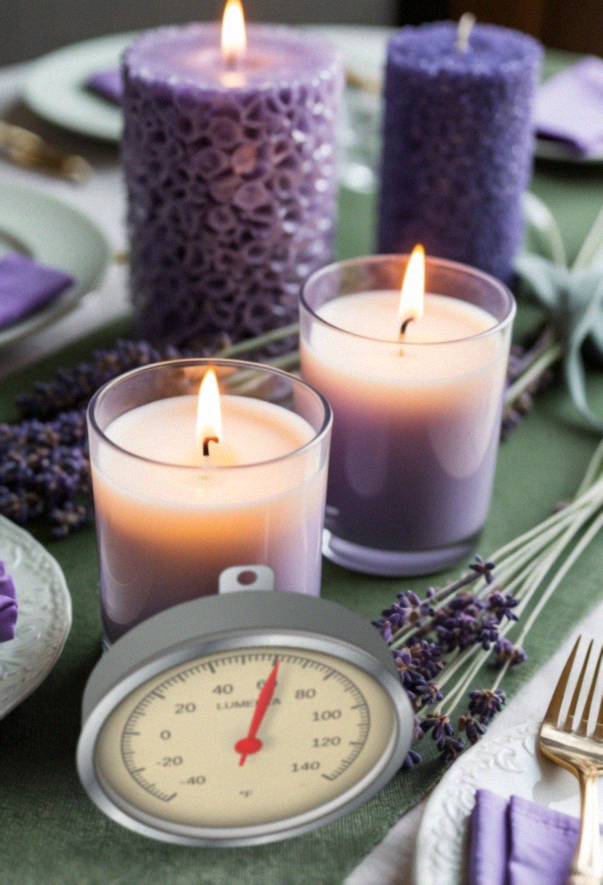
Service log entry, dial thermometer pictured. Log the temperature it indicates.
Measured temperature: 60 °F
